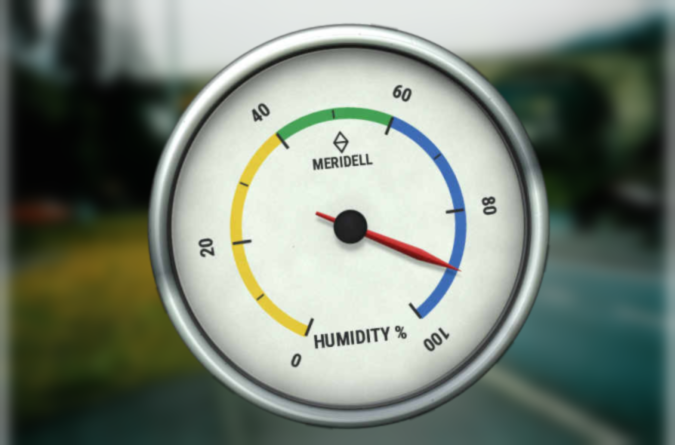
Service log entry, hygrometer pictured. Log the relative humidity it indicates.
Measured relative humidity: 90 %
